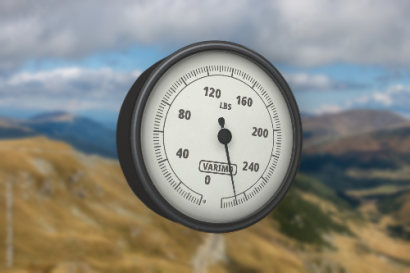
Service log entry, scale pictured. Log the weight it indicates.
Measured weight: 270 lb
